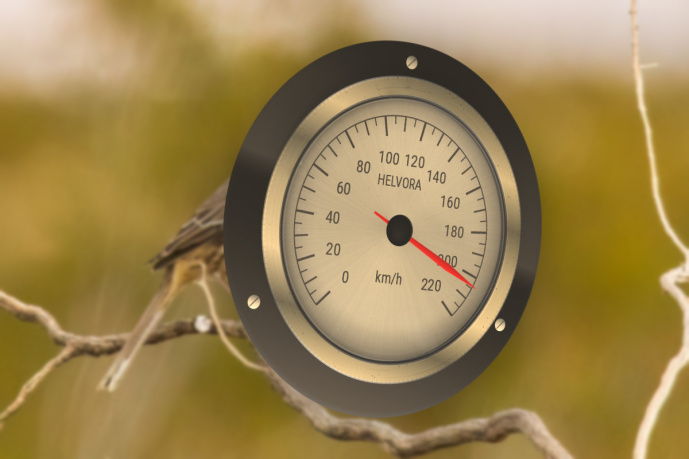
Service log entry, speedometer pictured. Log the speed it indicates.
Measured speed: 205 km/h
